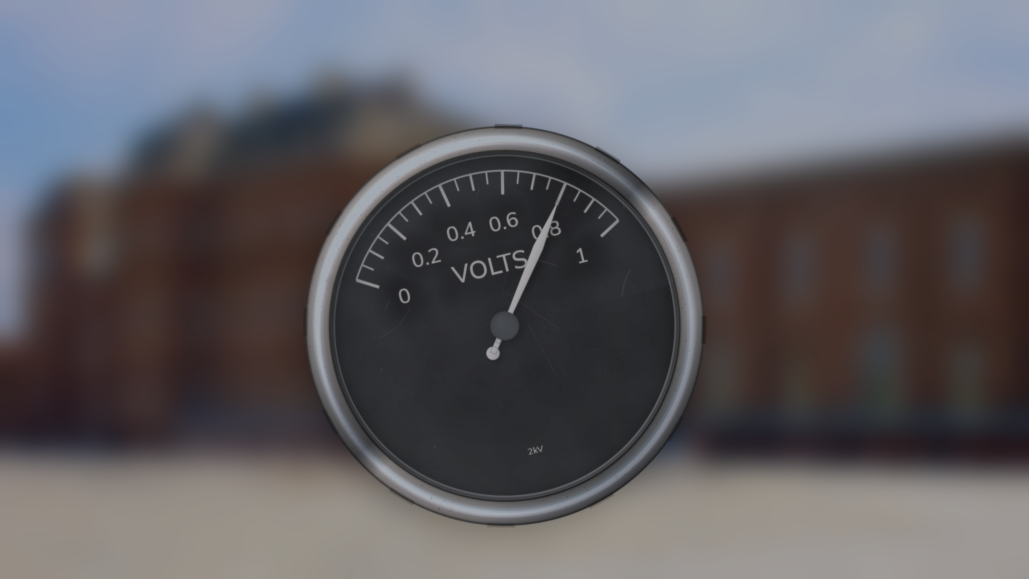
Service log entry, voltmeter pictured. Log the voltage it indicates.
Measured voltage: 0.8 V
